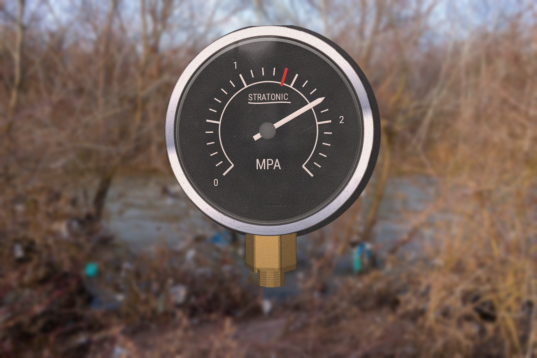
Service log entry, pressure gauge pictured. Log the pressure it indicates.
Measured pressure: 1.8 MPa
